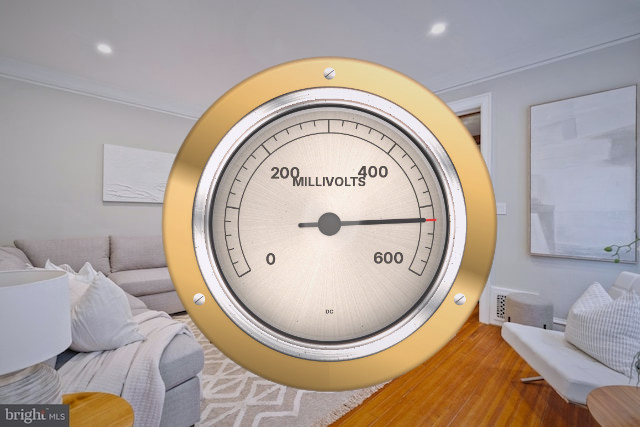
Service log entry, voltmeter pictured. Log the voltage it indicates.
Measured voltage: 520 mV
